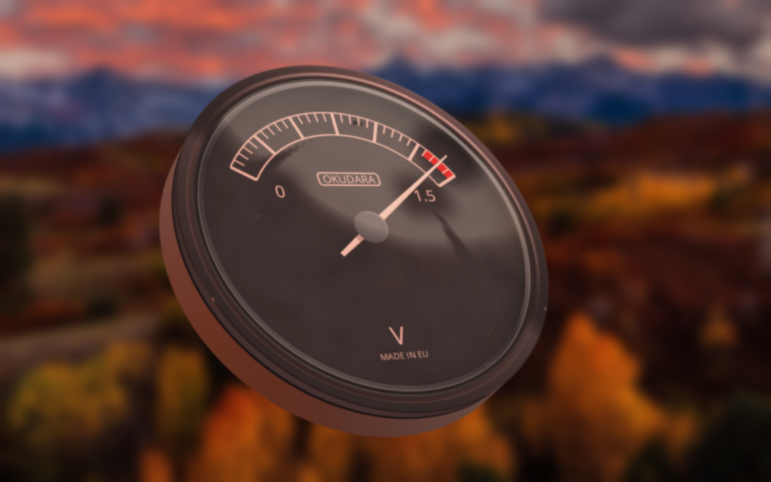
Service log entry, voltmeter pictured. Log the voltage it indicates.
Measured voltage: 1.4 V
